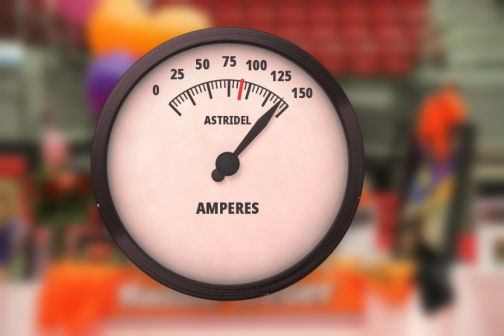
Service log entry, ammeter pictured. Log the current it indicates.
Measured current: 140 A
